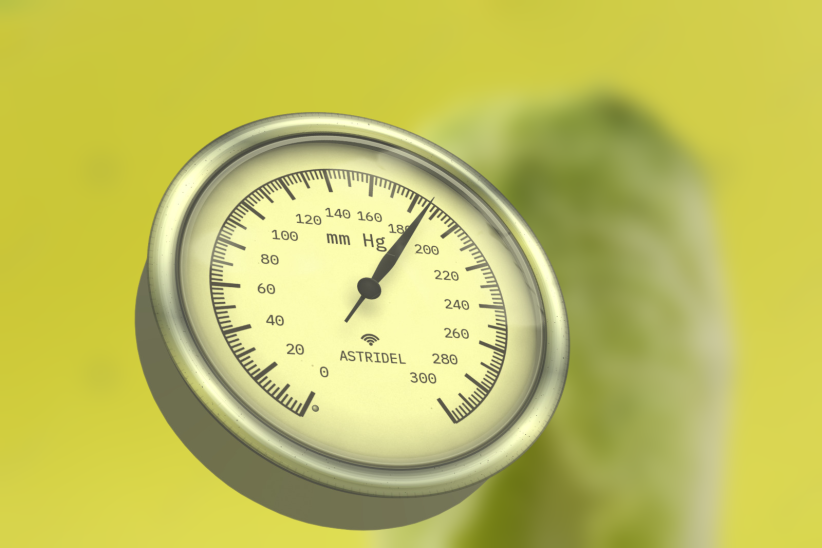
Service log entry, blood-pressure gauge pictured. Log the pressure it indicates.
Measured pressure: 186 mmHg
